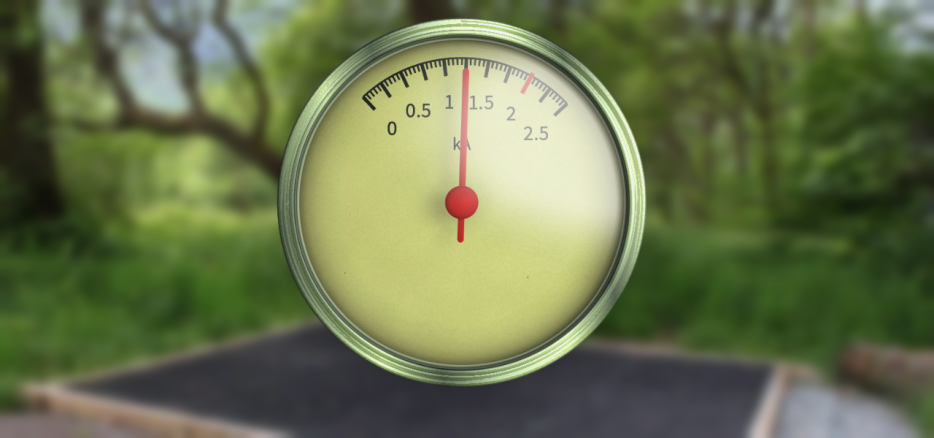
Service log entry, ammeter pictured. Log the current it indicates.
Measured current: 1.25 kA
